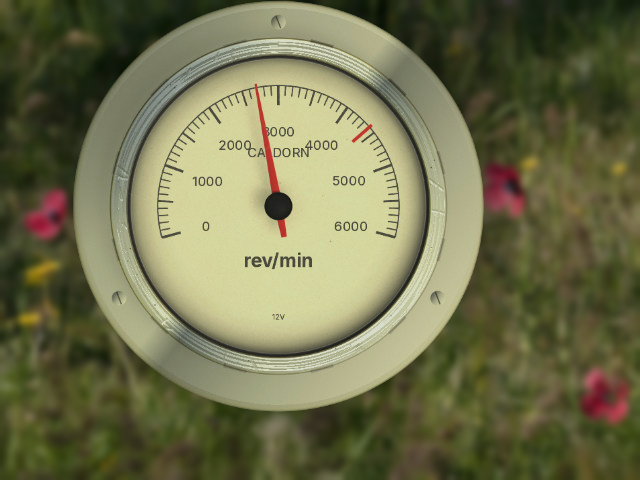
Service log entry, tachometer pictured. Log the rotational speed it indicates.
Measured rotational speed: 2700 rpm
